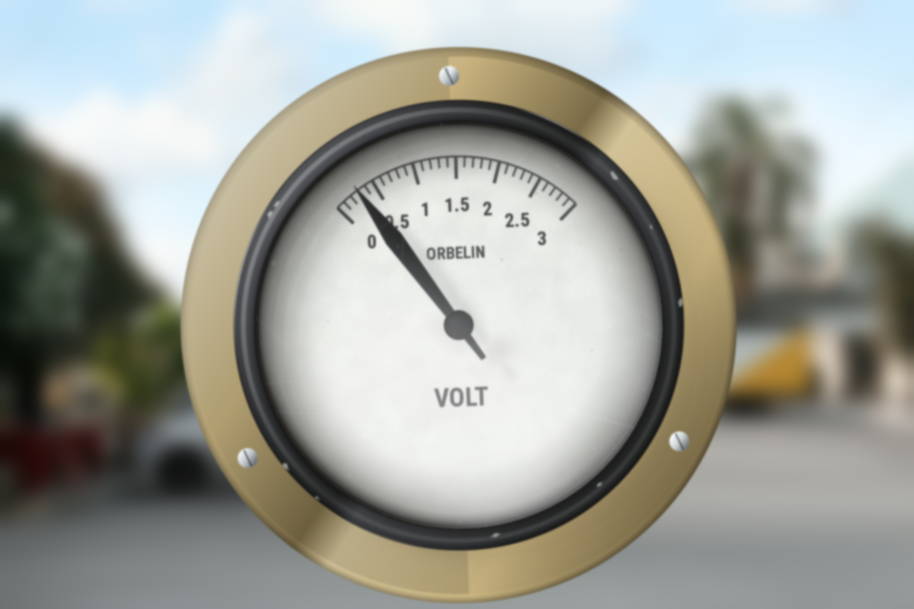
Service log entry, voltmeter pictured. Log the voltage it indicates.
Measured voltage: 0.3 V
